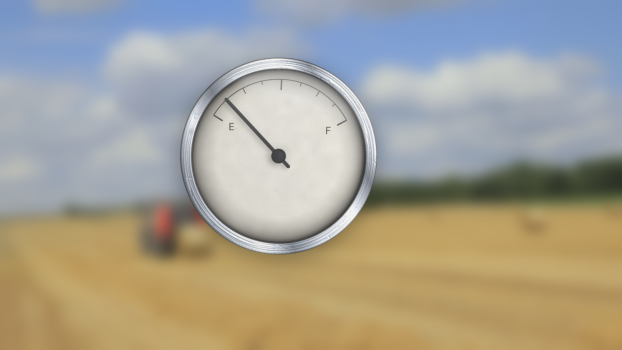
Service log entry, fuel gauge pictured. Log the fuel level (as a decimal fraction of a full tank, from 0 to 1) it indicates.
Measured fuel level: 0.125
